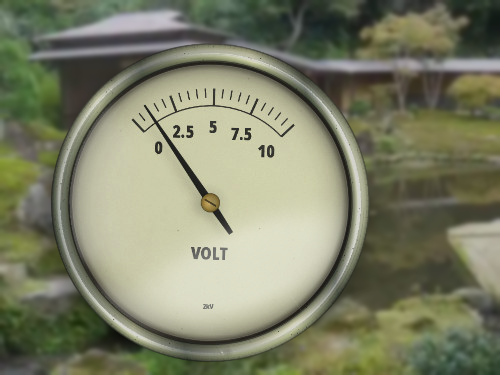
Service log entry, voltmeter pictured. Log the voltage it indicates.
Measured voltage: 1 V
